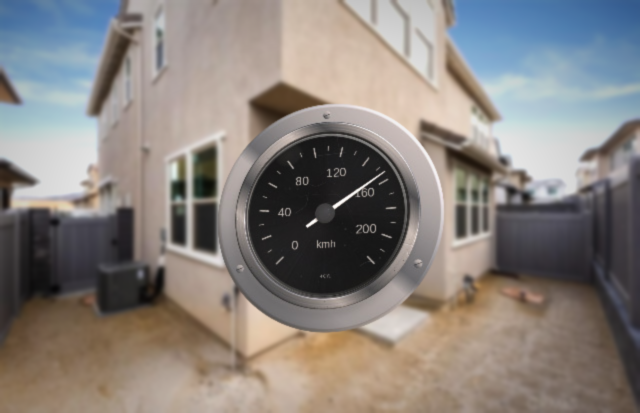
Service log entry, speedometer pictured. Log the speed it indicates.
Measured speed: 155 km/h
